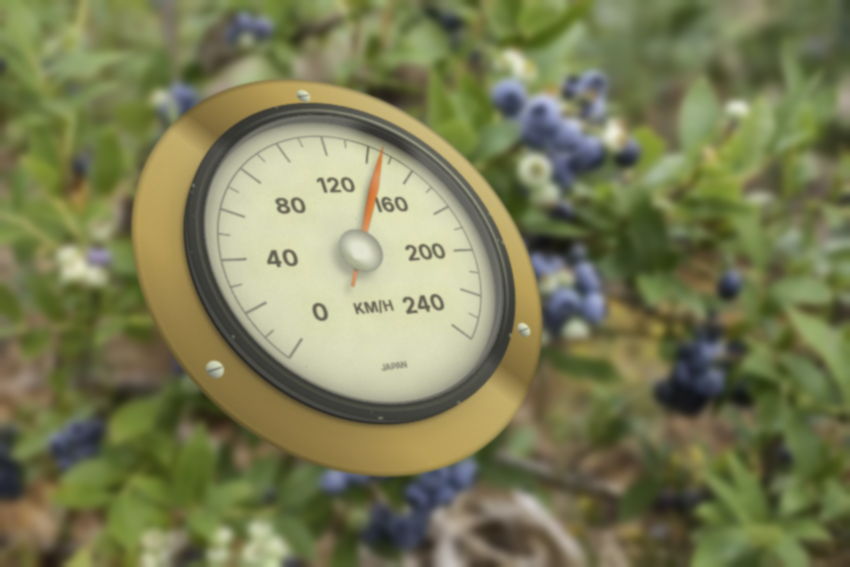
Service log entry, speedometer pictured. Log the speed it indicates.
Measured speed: 145 km/h
